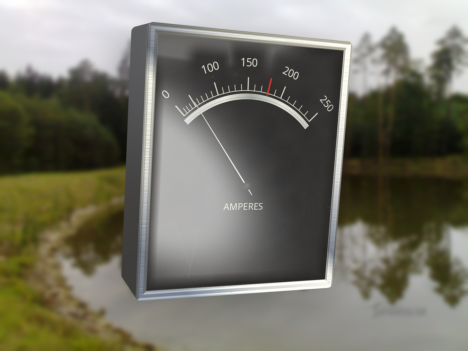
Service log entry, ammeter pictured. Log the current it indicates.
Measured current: 50 A
